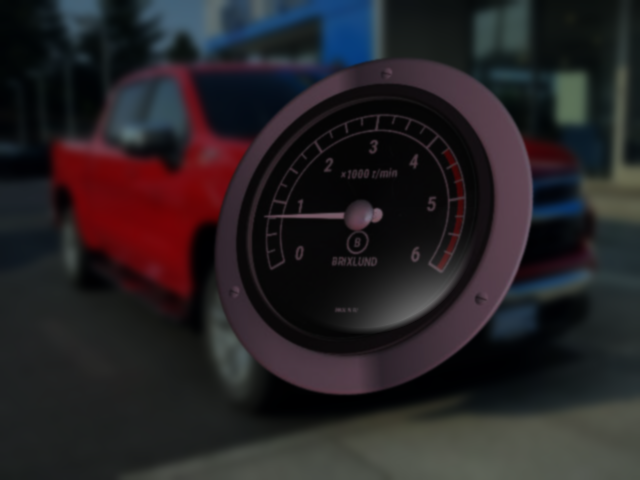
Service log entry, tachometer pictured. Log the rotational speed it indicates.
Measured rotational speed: 750 rpm
